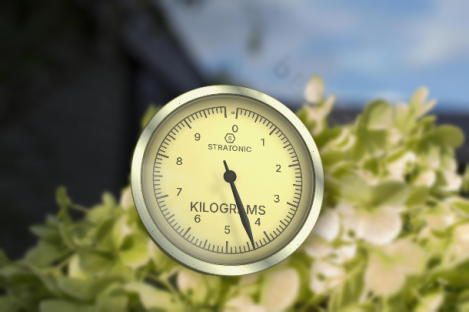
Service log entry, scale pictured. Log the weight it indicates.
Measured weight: 4.4 kg
